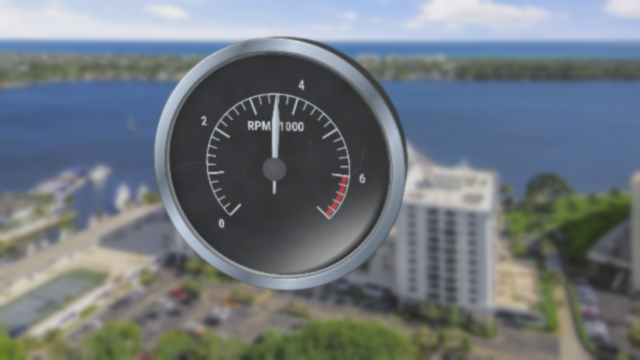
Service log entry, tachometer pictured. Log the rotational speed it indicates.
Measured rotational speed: 3600 rpm
